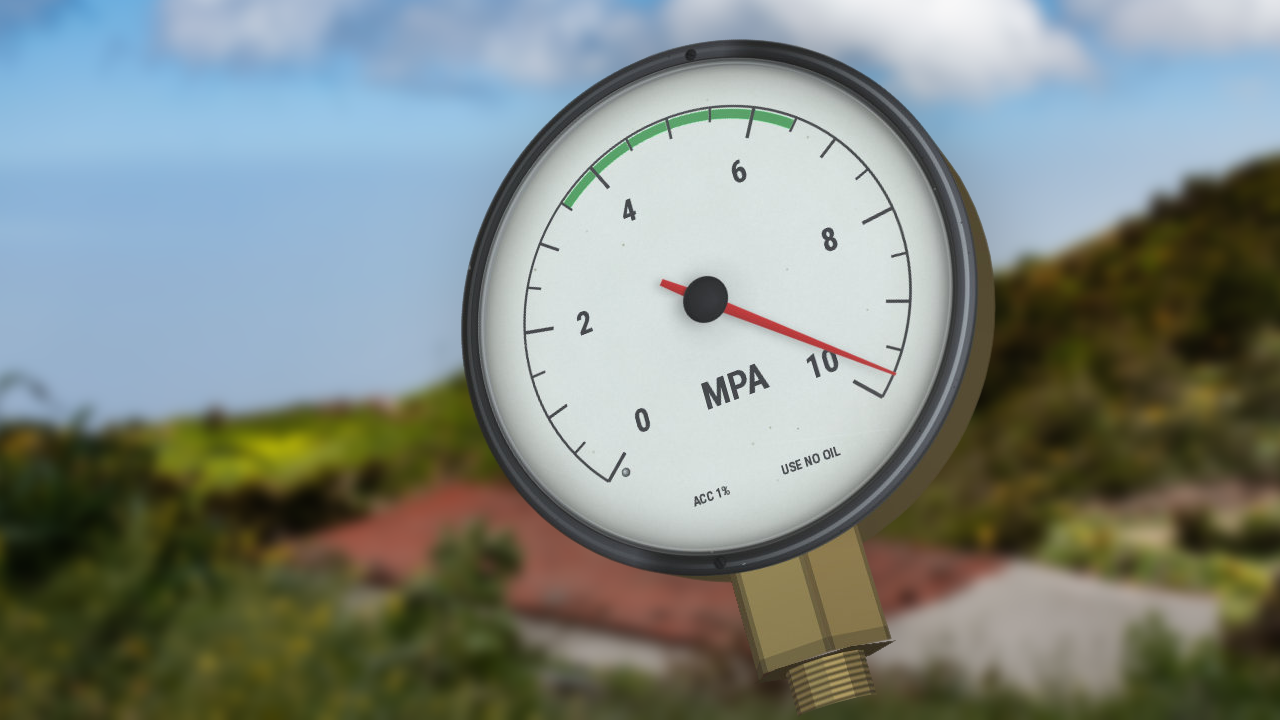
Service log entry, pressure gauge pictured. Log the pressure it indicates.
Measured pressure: 9.75 MPa
